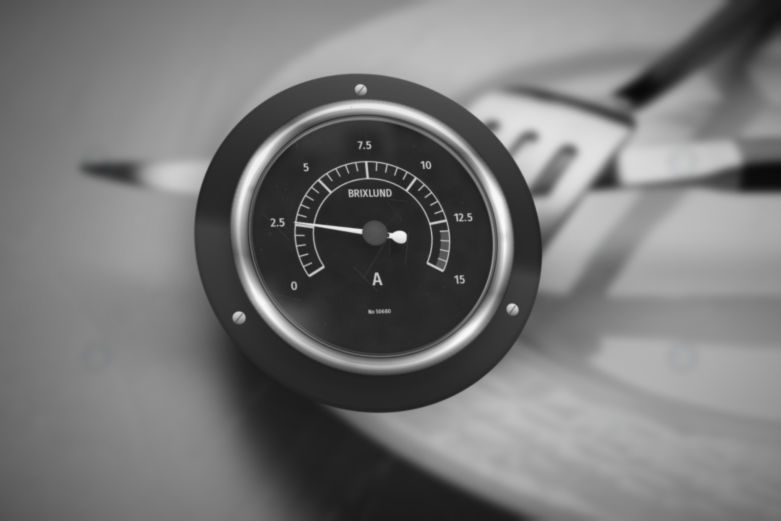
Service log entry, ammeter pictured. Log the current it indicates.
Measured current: 2.5 A
